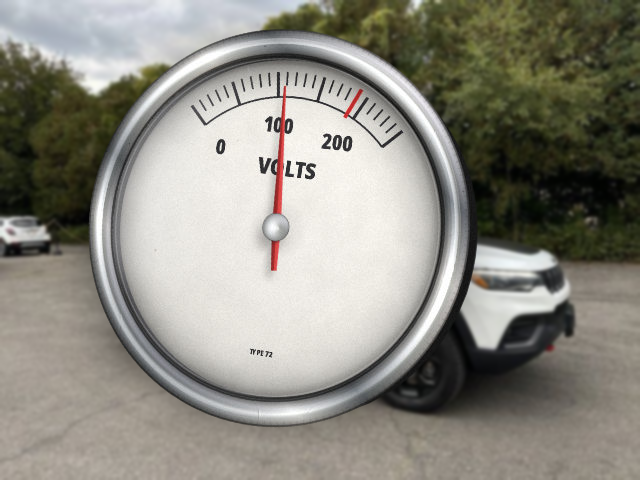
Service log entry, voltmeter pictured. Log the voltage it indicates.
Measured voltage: 110 V
